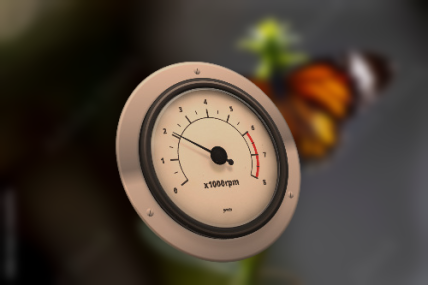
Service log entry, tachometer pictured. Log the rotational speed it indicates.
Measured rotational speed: 2000 rpm
